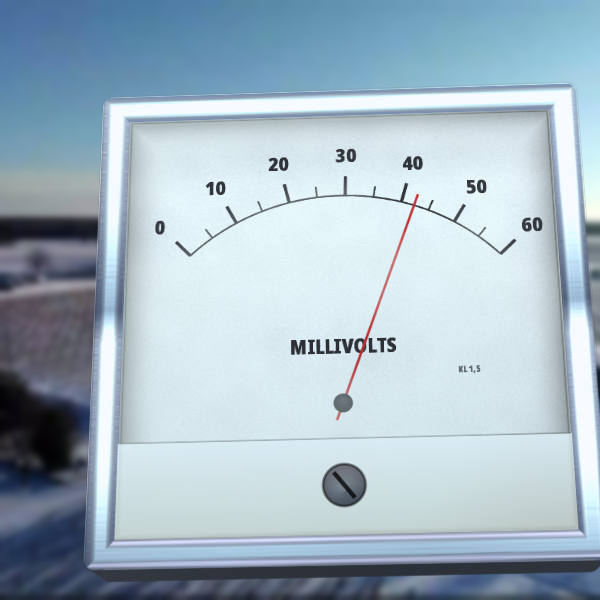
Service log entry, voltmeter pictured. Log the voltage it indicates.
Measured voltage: 42.5 mV
